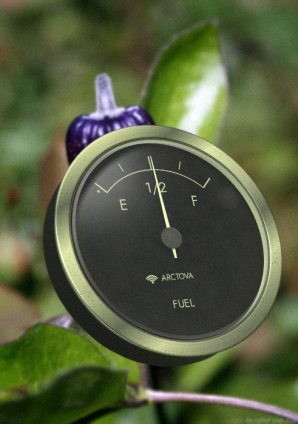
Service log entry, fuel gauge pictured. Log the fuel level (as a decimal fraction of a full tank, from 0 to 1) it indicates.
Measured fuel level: 0.5
